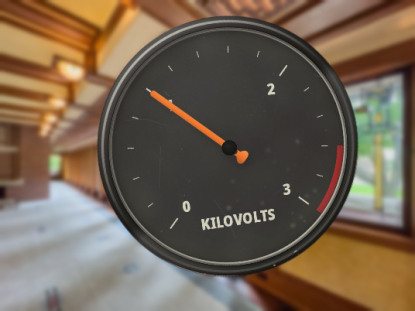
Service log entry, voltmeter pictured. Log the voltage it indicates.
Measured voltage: 1 kV
